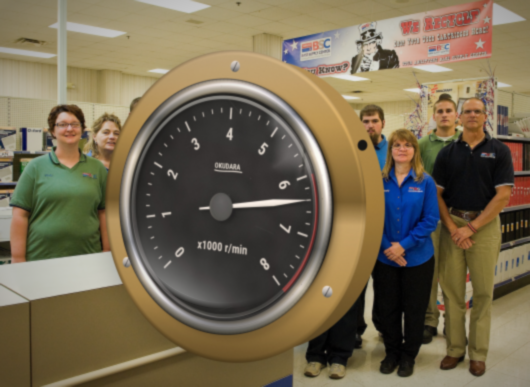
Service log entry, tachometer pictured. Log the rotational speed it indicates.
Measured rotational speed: 6400 rpm
